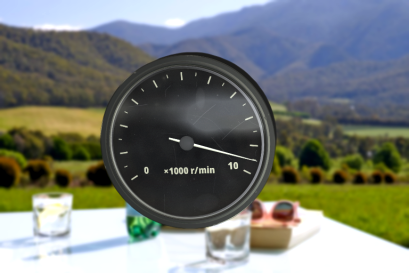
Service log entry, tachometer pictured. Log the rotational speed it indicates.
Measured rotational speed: 9500 rpm
